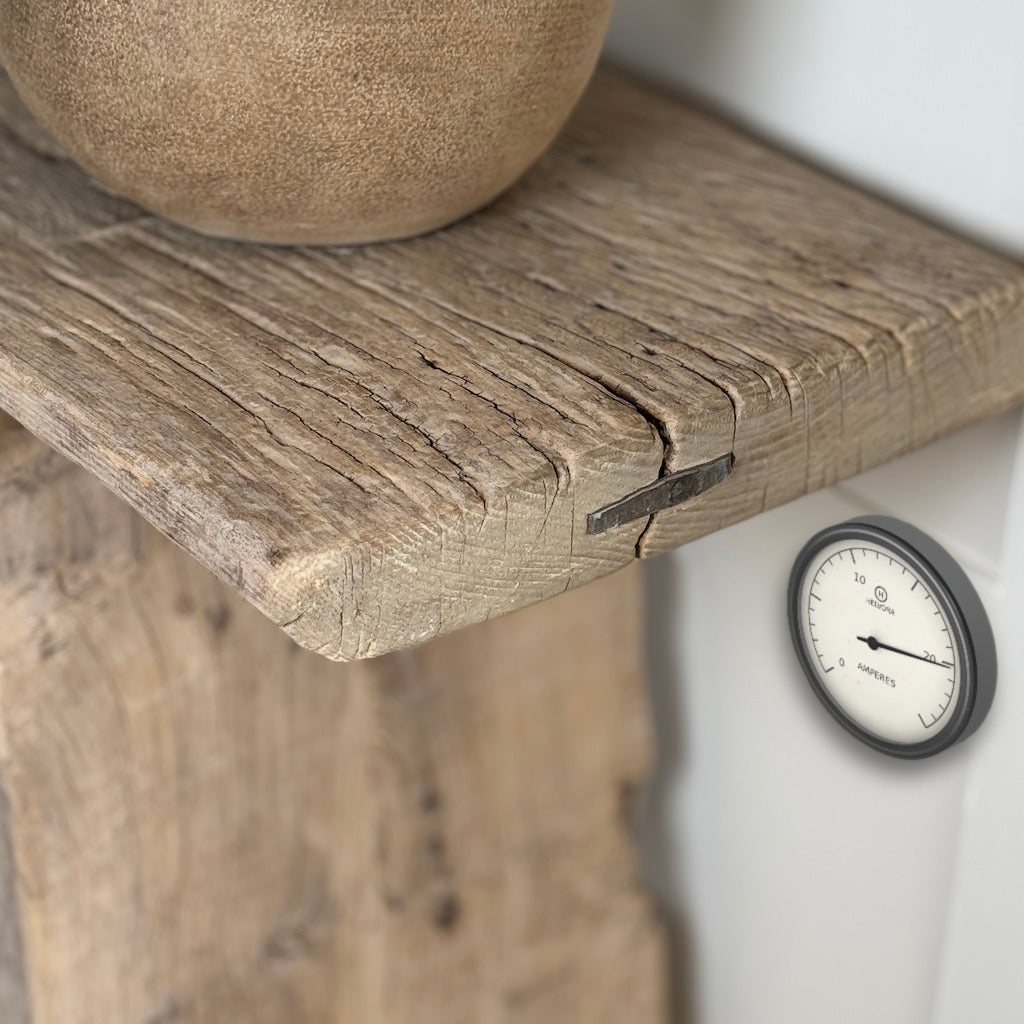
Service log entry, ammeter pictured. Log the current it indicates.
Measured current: 20 A
